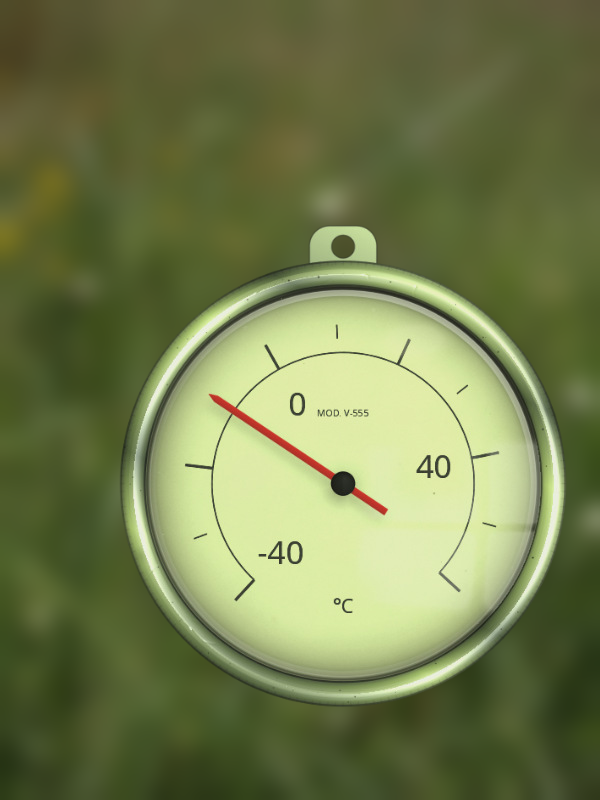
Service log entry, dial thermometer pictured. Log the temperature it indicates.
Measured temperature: -10 °C
